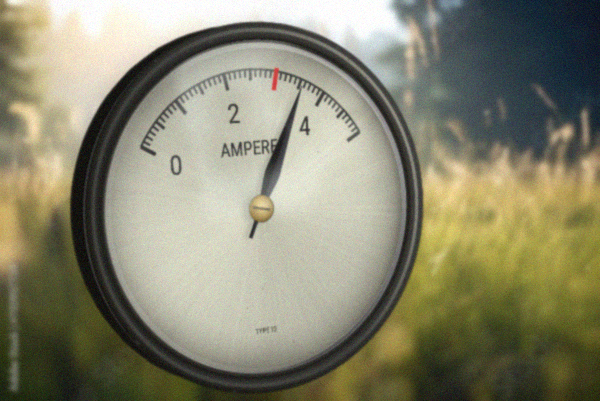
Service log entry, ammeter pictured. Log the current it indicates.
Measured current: 3.5 A
